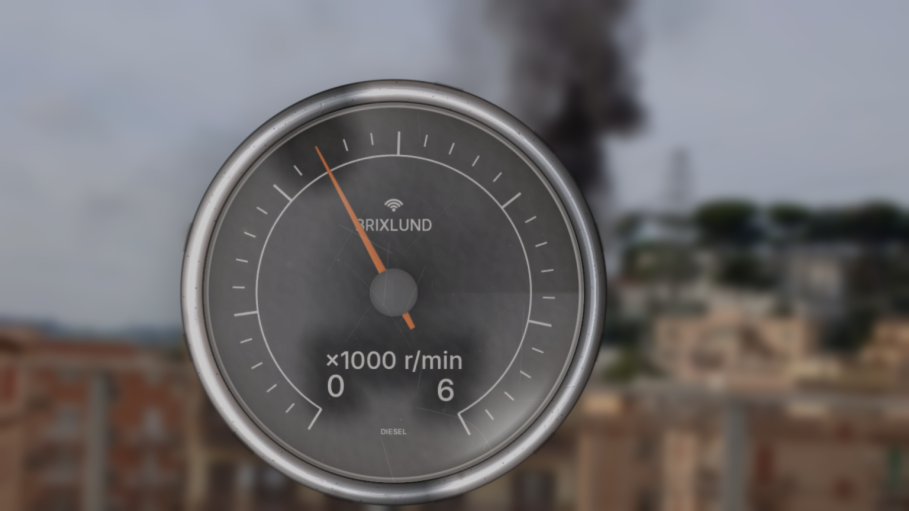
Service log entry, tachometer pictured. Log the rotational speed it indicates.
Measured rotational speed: 2400 rpm
